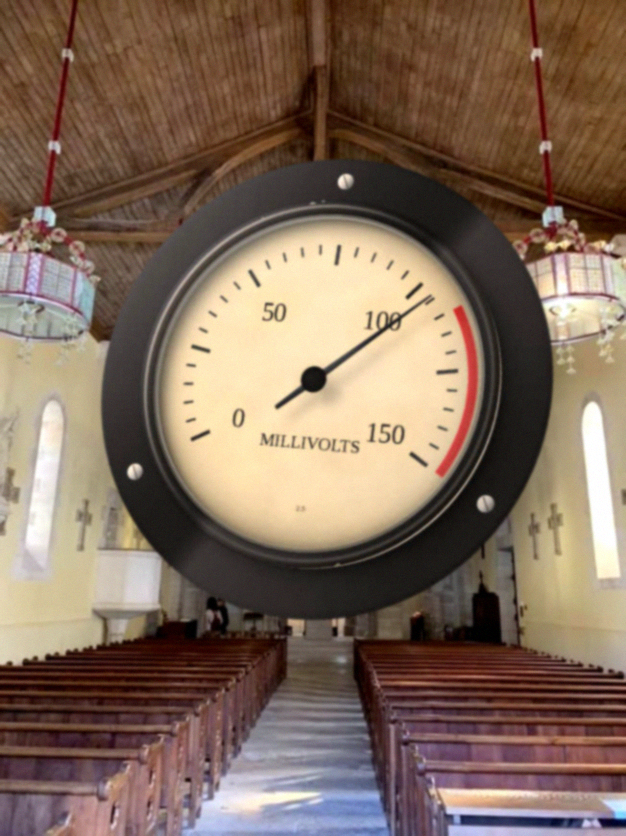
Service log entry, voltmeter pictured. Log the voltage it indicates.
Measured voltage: 105 mV
